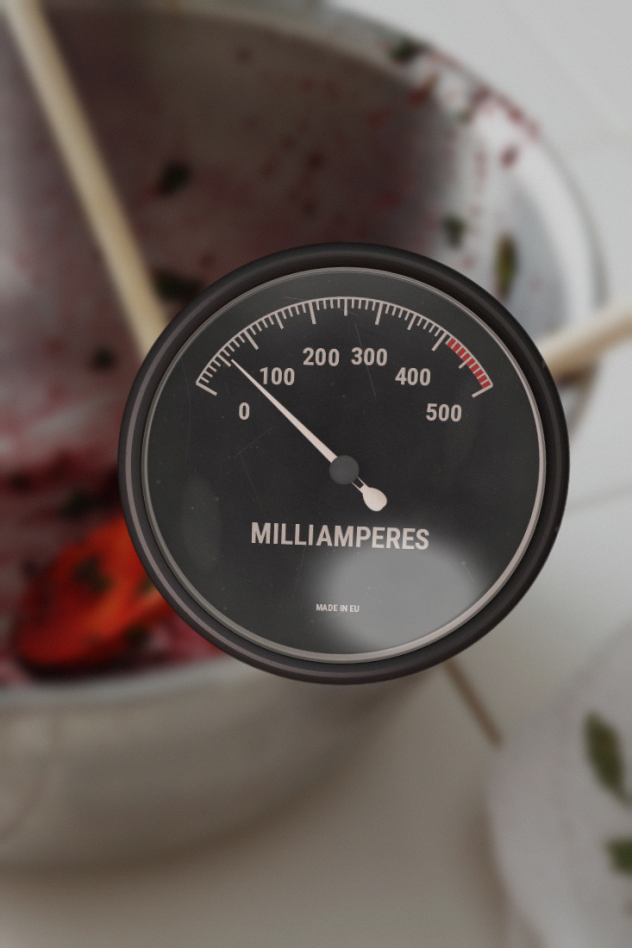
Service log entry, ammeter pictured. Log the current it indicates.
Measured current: 60 mA
